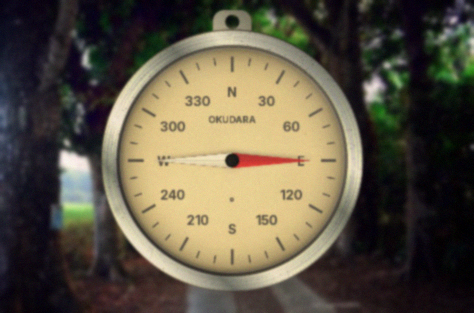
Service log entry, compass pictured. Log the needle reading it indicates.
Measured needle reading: 90 °
